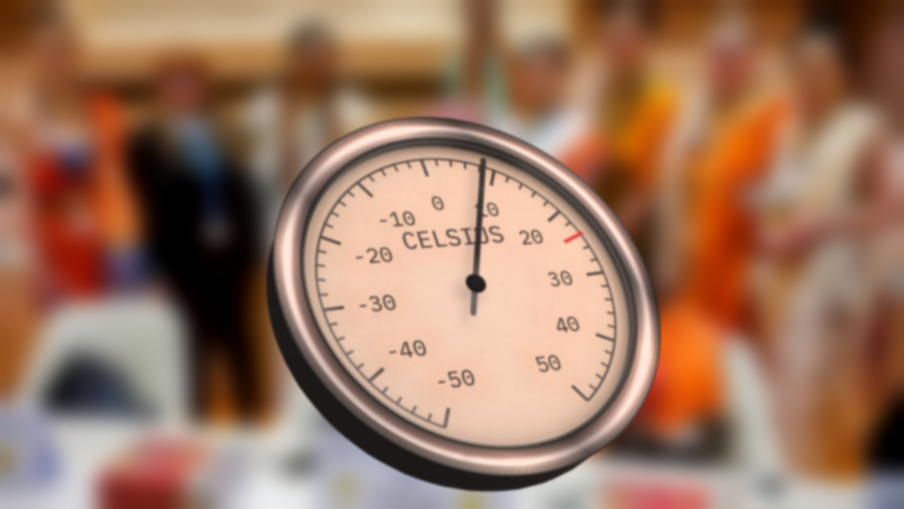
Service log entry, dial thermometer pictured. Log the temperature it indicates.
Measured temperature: 8 °C
